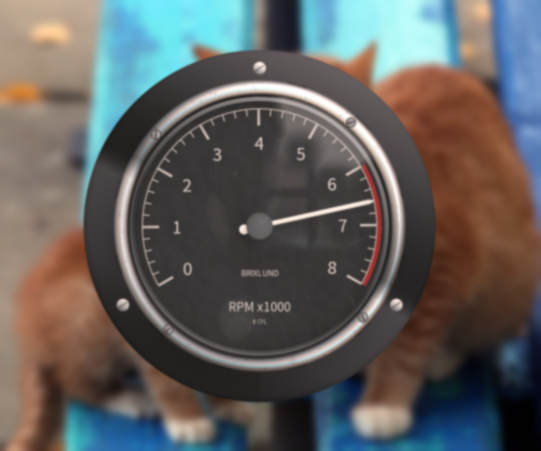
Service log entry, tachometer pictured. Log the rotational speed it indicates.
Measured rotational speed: 6600 rpm
